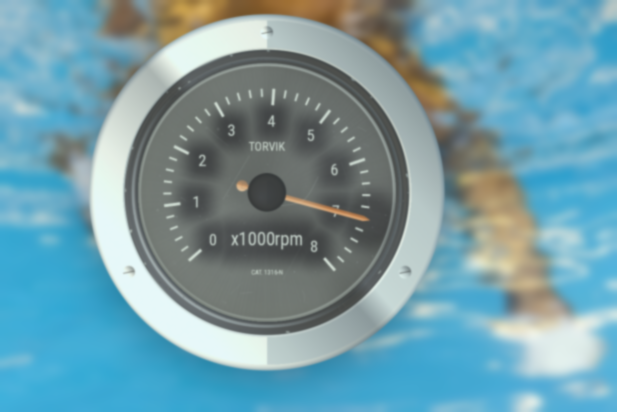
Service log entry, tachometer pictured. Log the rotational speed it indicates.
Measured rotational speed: 7000 rpm
